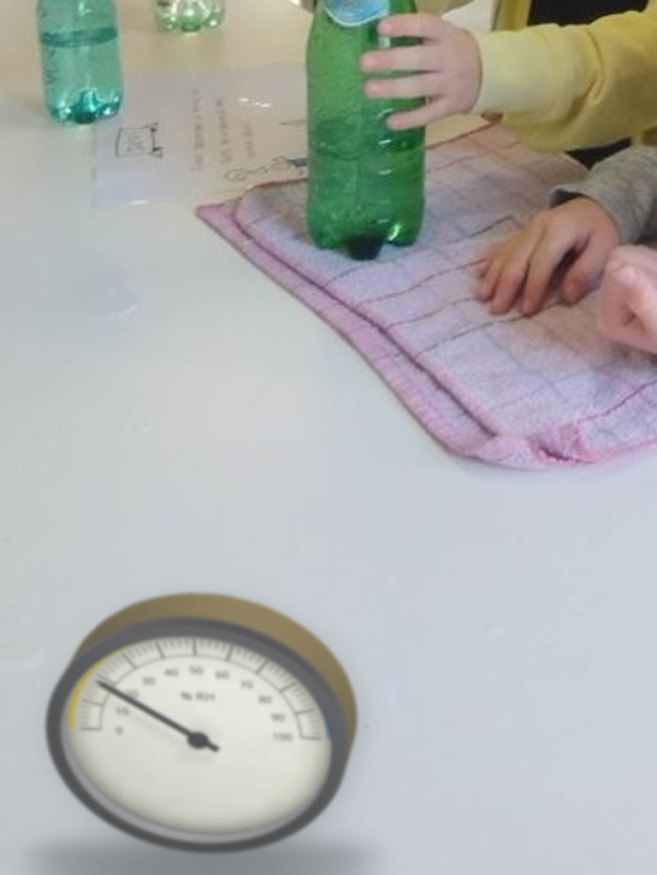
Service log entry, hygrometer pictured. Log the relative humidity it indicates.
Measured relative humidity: 20 %
